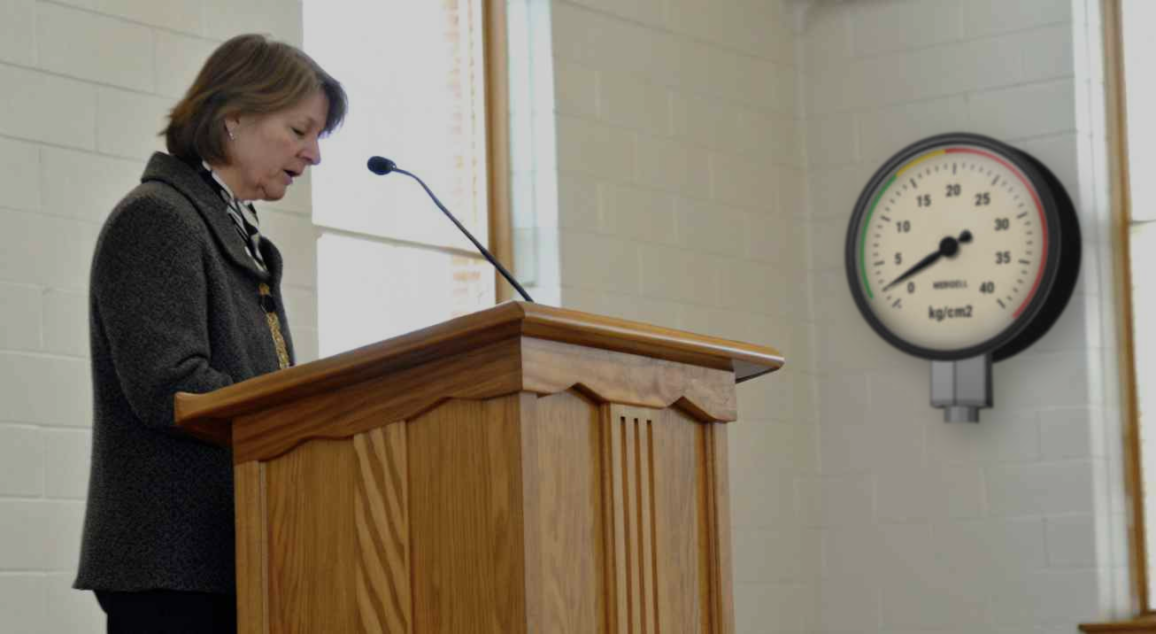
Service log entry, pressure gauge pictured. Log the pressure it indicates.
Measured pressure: 2 kg/cm²
